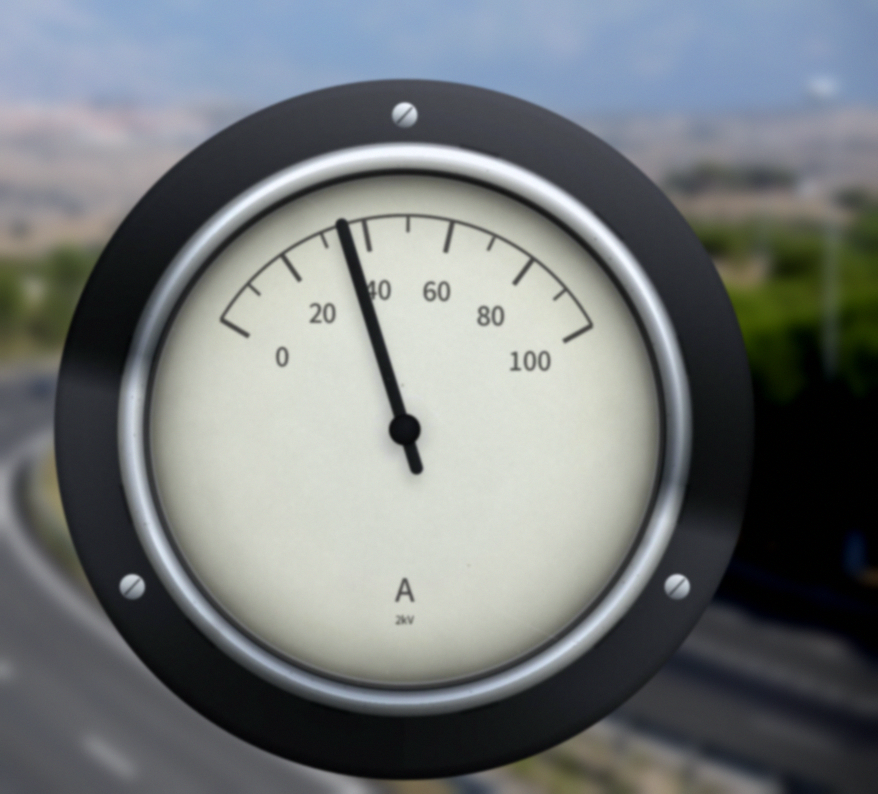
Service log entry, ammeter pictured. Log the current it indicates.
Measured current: 35 A
